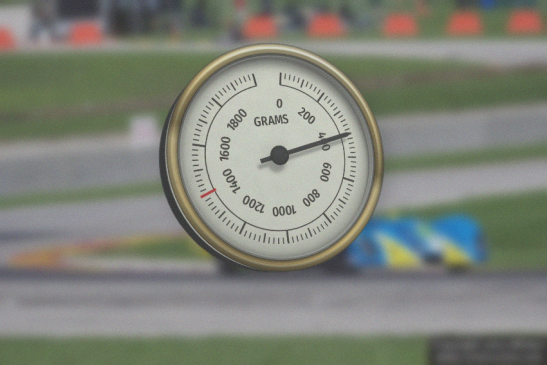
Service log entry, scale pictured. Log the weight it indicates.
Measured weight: 400 g
